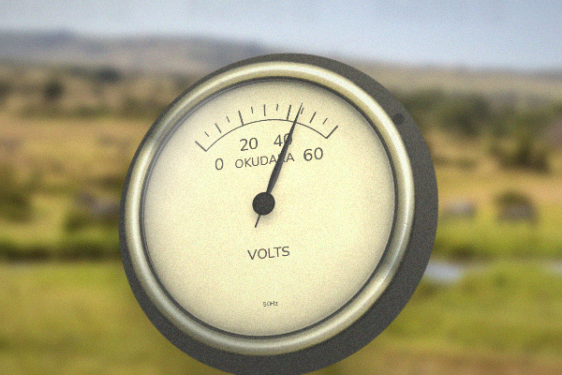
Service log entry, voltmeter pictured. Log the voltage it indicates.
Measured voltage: 45 V
